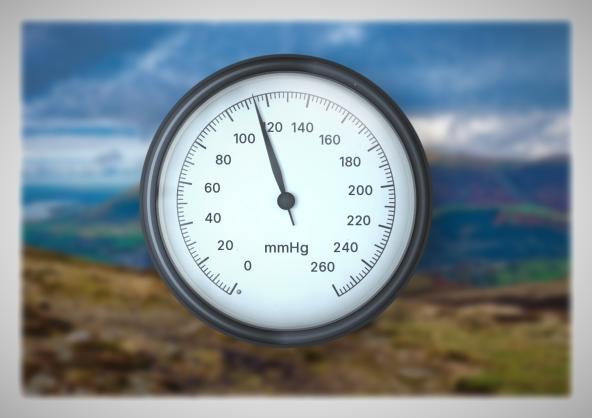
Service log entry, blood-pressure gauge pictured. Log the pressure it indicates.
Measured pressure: 114 mmHg
